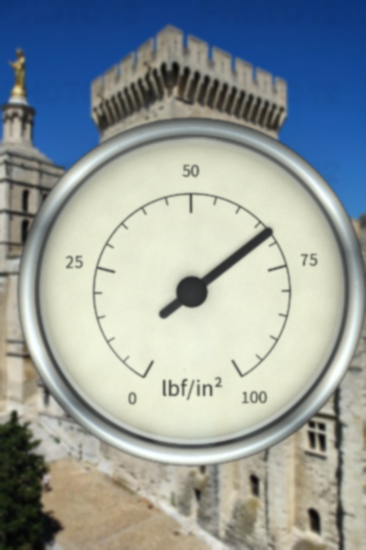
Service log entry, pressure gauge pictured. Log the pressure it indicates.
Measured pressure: 67.5 psi
